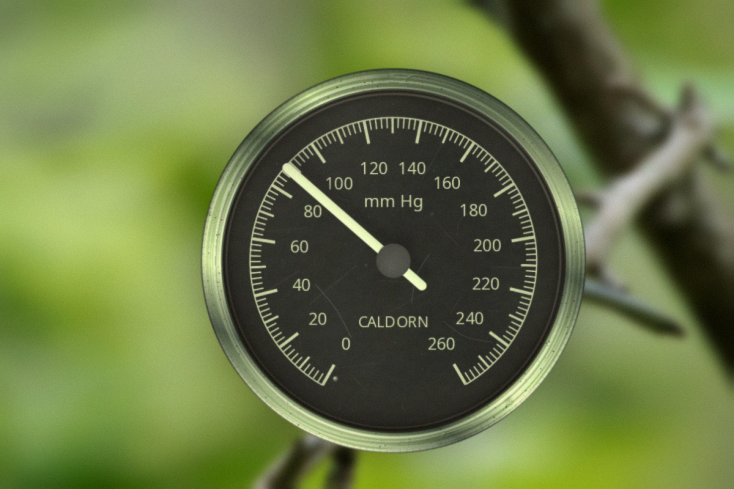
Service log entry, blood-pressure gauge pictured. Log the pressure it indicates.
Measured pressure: 88 mmHg
